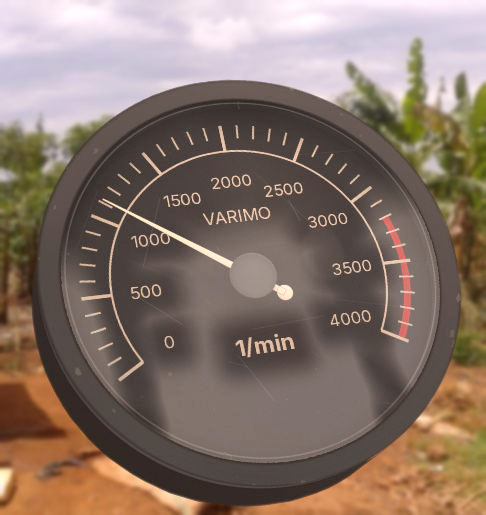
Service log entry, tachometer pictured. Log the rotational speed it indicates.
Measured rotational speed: 1100 rpm
